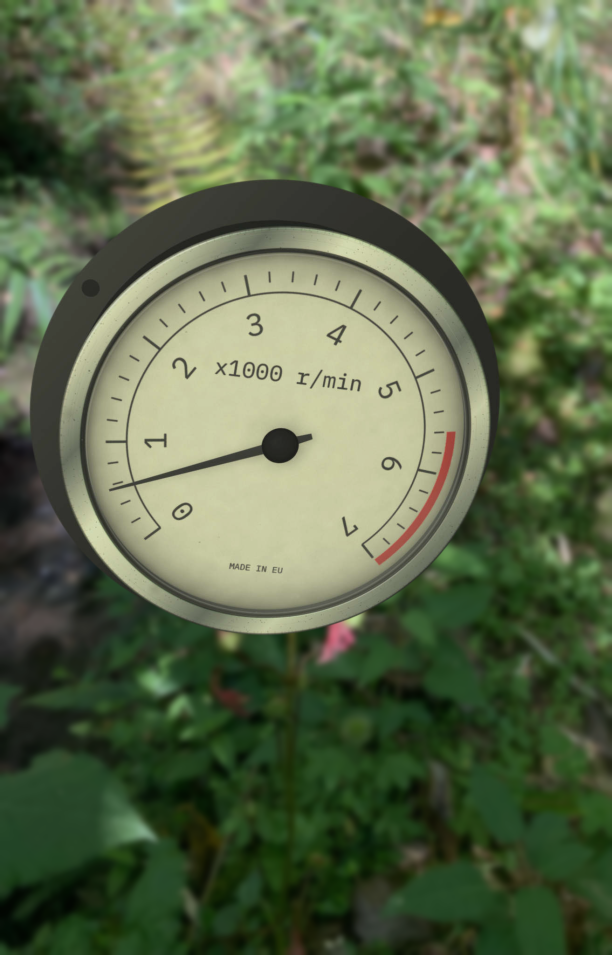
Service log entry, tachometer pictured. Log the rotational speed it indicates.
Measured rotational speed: 600 rpm
